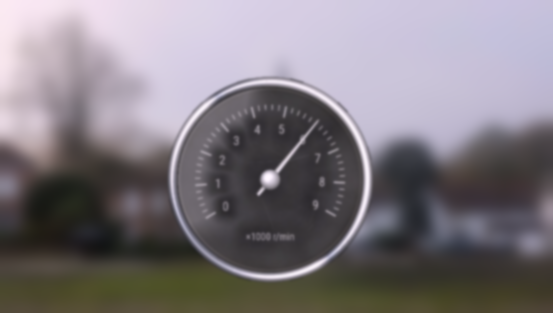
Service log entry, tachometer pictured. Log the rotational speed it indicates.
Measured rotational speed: 6000 rpm
